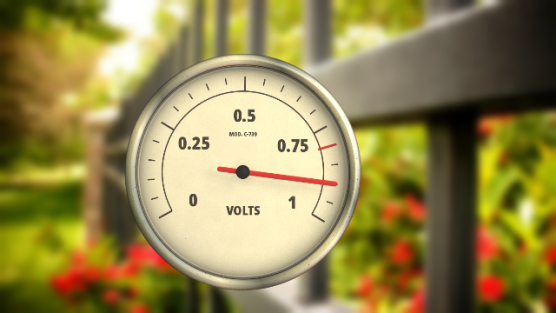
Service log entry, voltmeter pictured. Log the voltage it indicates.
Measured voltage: 0.9 V
